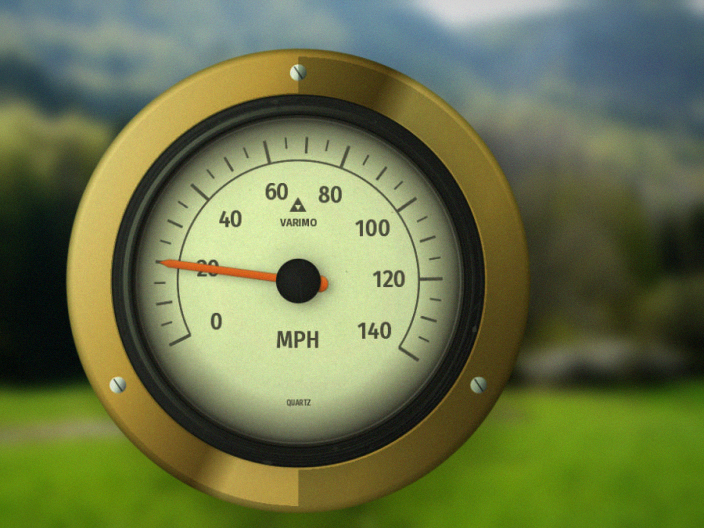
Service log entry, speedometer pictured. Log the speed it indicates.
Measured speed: 20 mph
